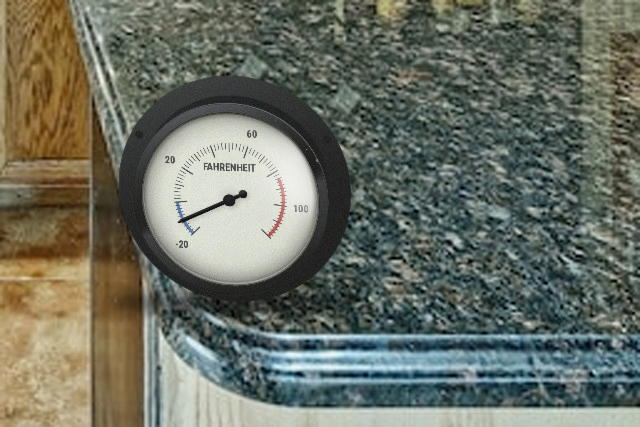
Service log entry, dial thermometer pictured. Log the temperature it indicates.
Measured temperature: -10 °F
